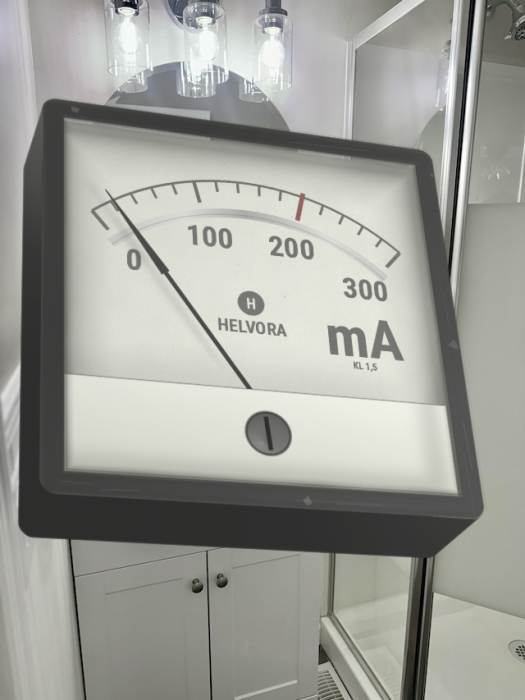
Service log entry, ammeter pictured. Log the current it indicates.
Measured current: 20 mA
